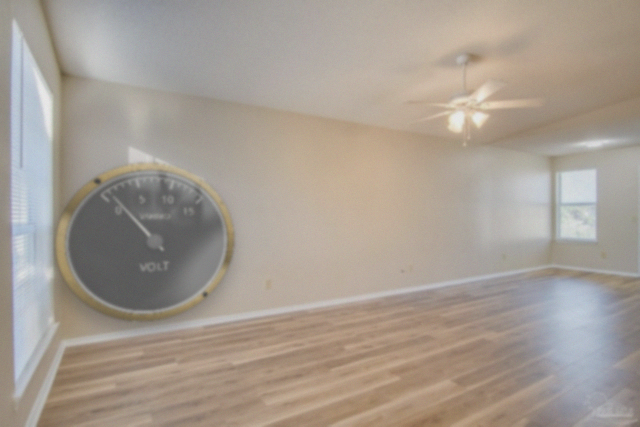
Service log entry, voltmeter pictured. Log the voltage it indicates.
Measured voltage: 1 V
